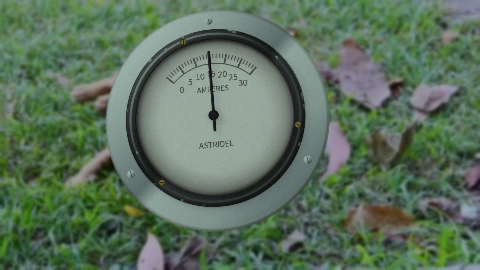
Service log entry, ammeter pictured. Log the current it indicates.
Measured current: 15 A
